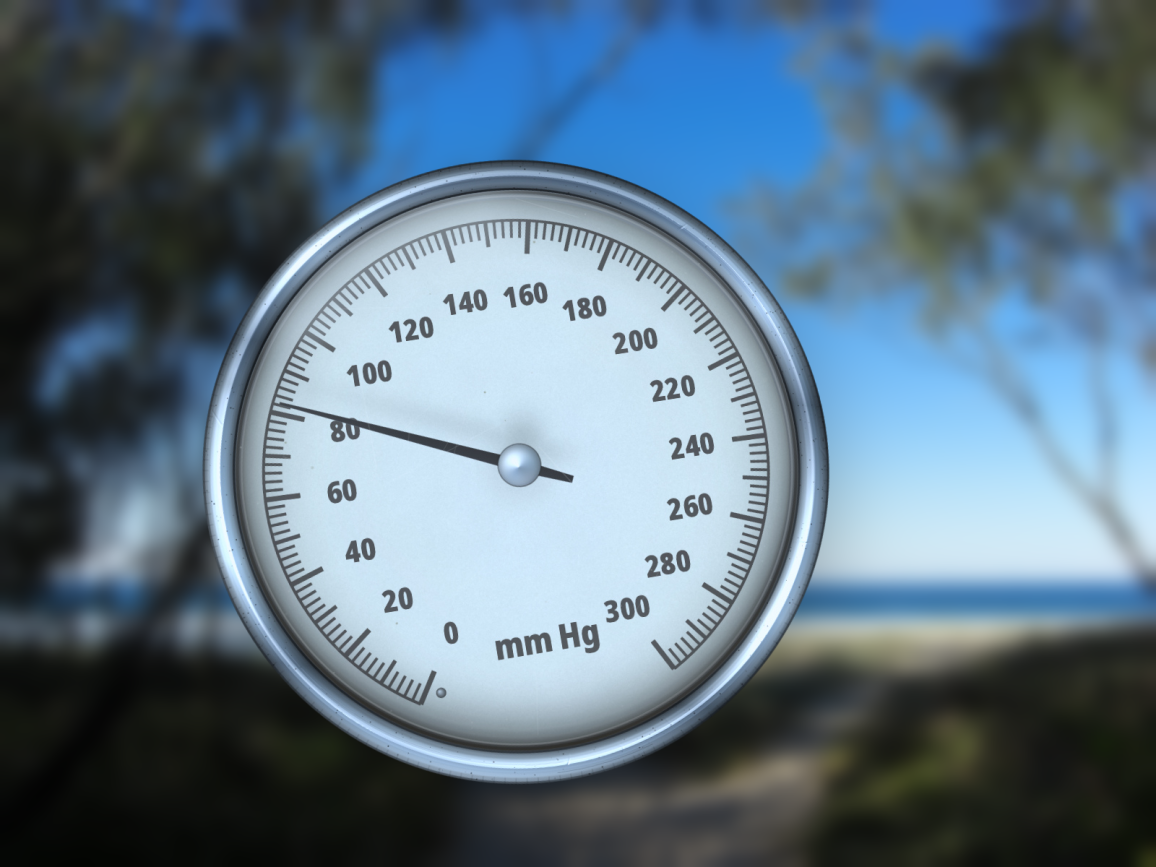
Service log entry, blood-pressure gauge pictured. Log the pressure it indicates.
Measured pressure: 82 mmHg
